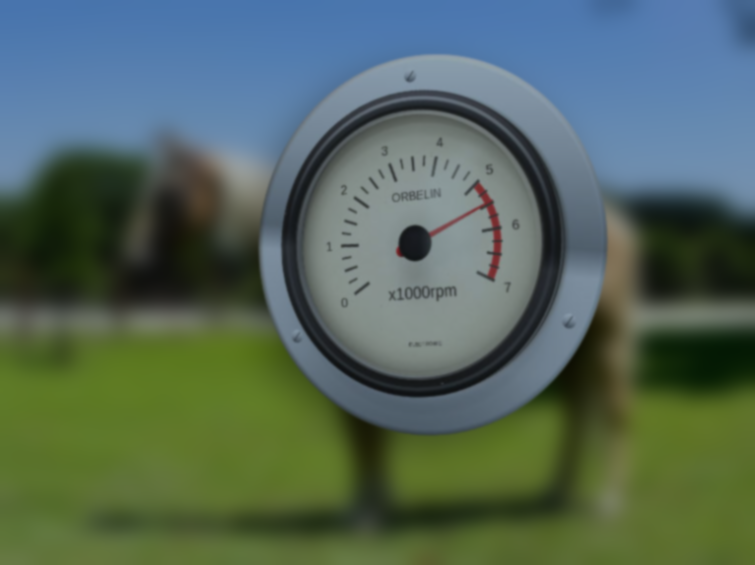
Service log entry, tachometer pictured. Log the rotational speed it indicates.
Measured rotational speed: 5500 rpm
